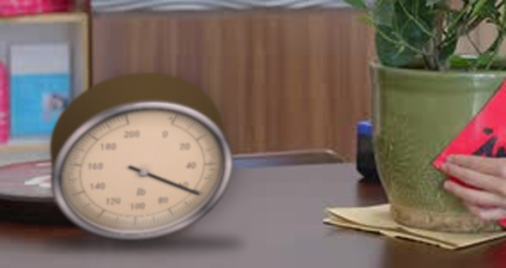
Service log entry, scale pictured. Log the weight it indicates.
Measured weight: 60 lb
